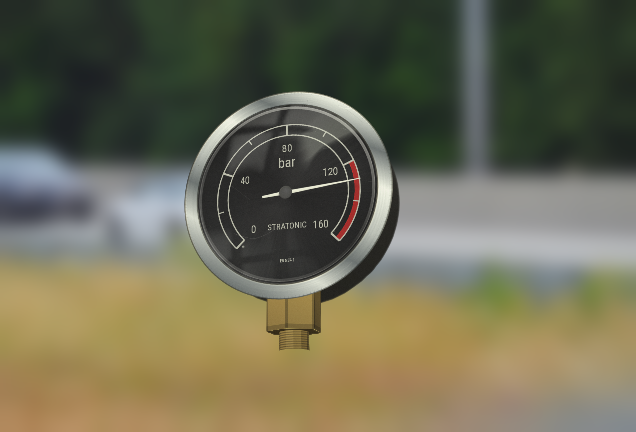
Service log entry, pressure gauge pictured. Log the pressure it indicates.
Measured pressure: 130 bar
